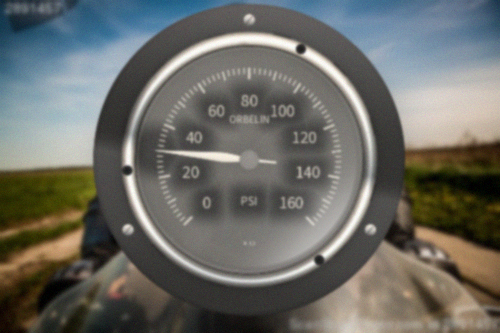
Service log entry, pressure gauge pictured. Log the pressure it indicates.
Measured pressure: 30 psi
